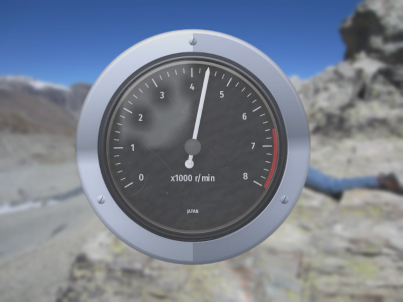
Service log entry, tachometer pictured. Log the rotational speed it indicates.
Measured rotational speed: 4400 rpm
